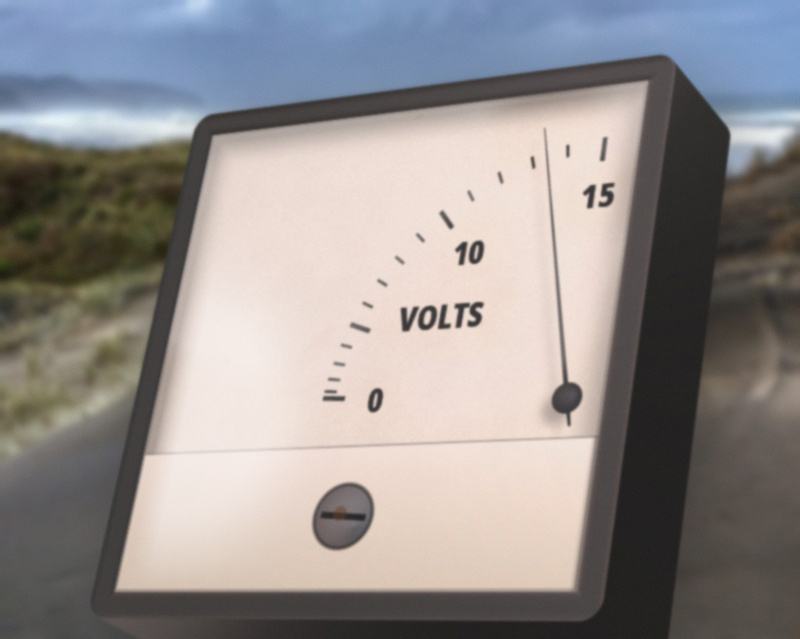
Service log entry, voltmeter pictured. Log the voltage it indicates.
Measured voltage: 13.5 V
